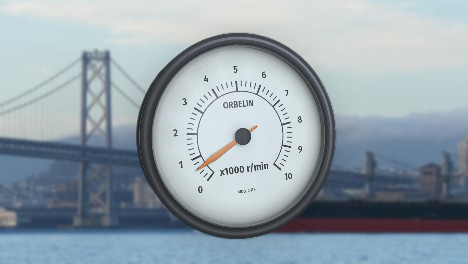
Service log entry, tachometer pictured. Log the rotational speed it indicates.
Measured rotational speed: 600 rpm
